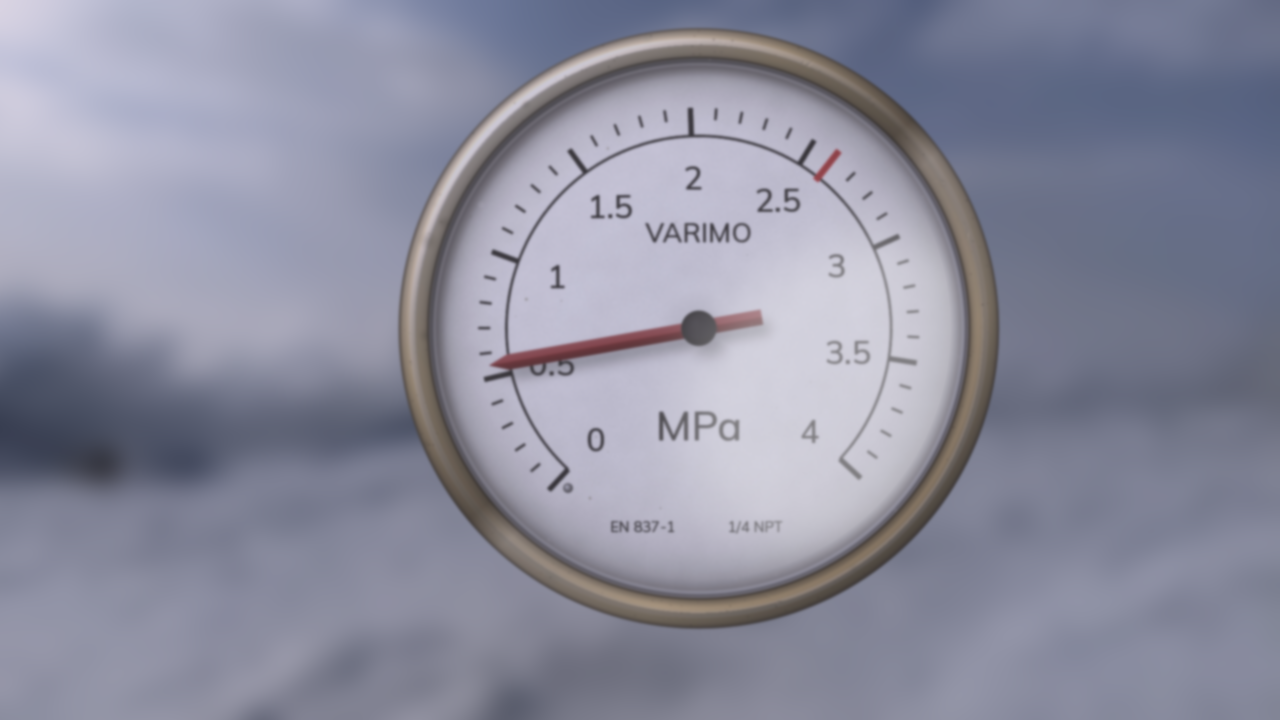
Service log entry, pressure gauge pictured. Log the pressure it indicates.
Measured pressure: 0.55 MPa
